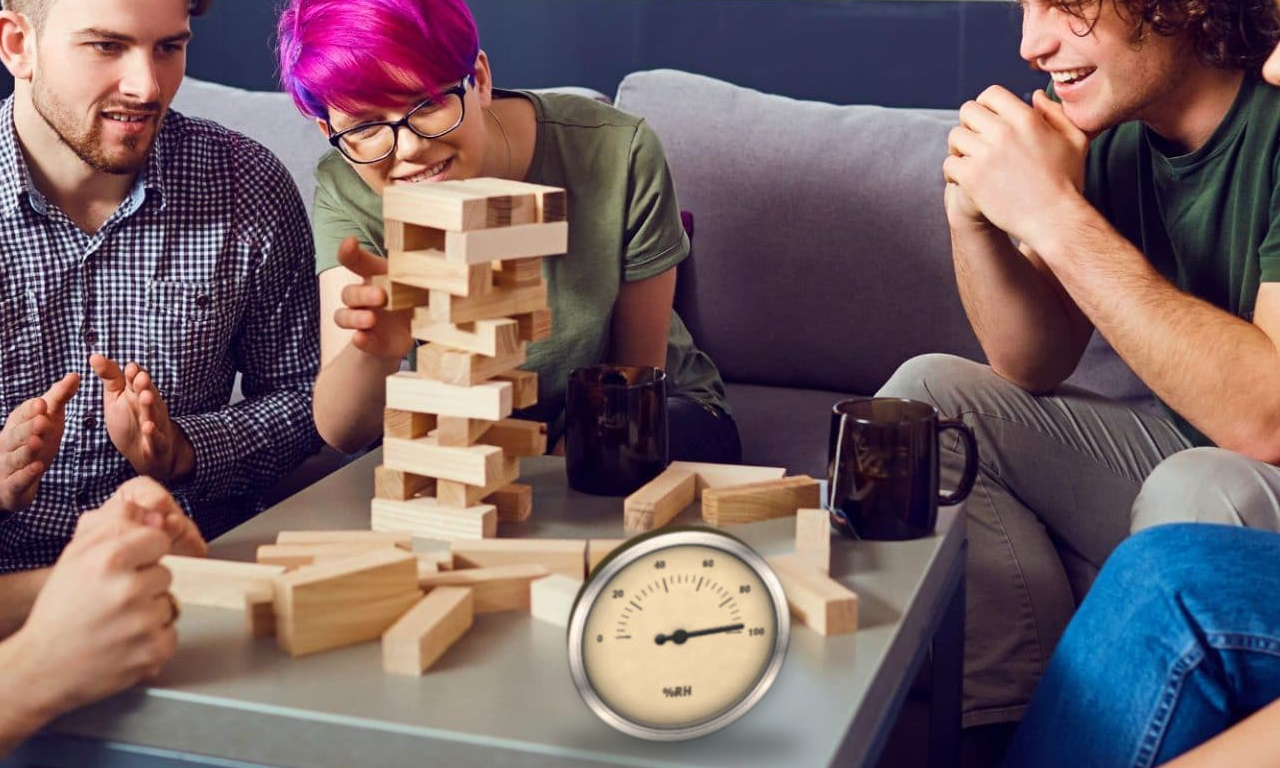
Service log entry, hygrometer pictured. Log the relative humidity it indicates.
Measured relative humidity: 96 %
